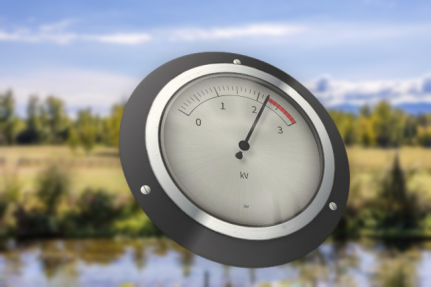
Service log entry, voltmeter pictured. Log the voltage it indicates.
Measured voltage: 2.2 kV
